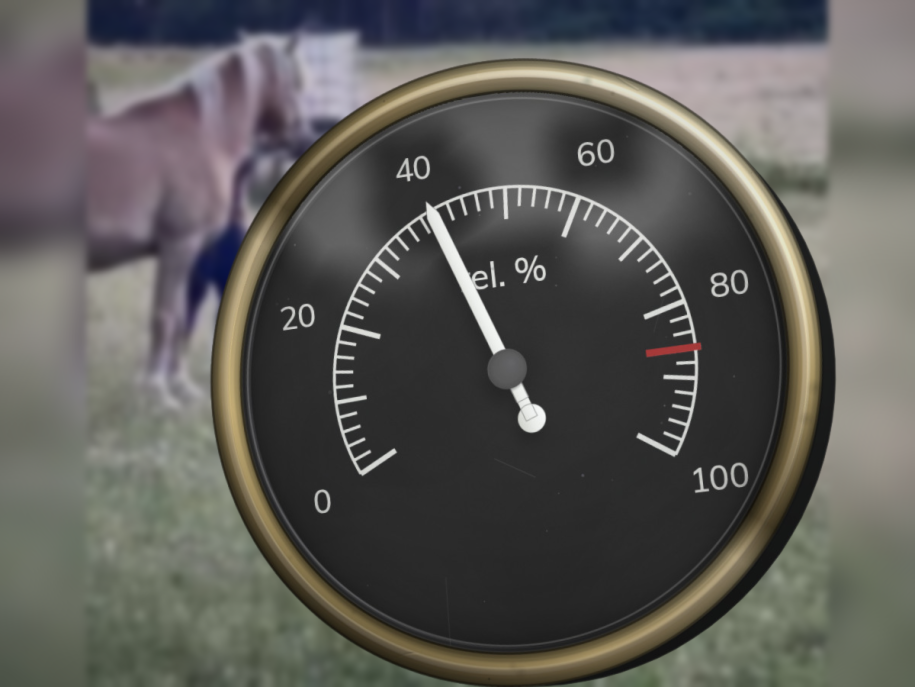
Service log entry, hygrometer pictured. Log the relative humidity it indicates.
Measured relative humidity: 40 %
